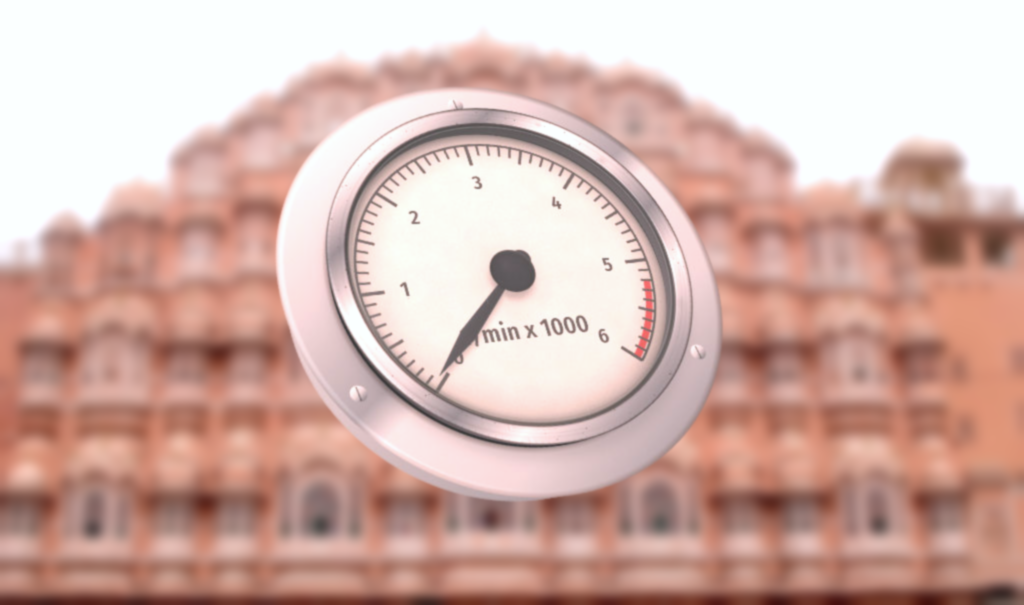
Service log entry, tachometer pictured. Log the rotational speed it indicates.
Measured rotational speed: 50 rpm
